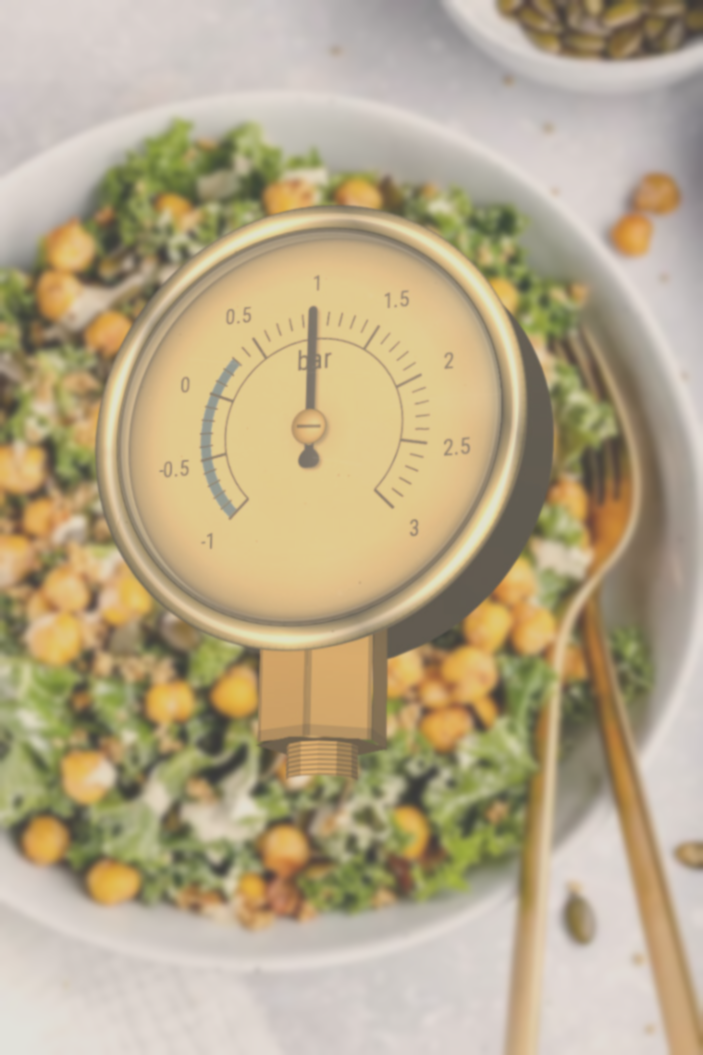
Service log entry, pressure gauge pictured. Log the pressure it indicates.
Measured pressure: 1 bar
